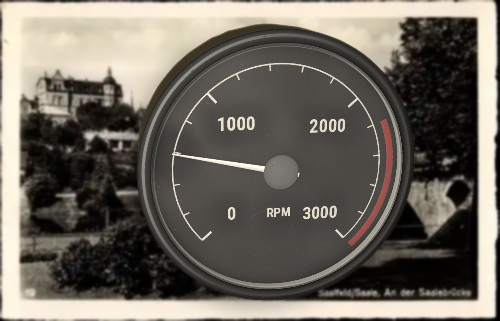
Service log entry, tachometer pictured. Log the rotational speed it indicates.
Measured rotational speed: 600 rpm
